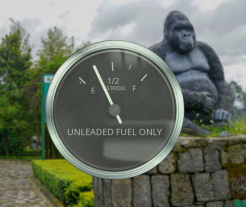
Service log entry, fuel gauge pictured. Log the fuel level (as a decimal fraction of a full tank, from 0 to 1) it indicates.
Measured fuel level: 0.25
